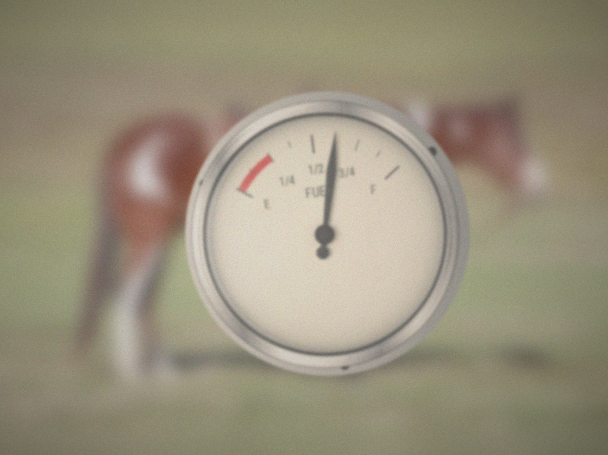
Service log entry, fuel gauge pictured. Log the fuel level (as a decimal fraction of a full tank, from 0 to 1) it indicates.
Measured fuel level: 0.625
